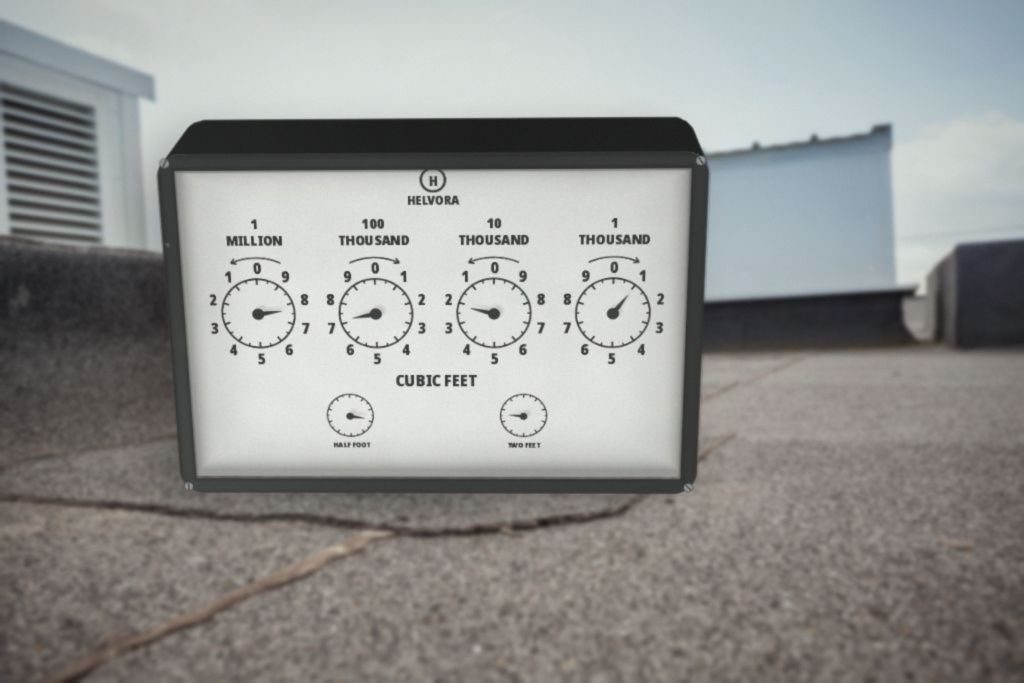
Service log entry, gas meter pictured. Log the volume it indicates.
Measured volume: 772100 ft³
